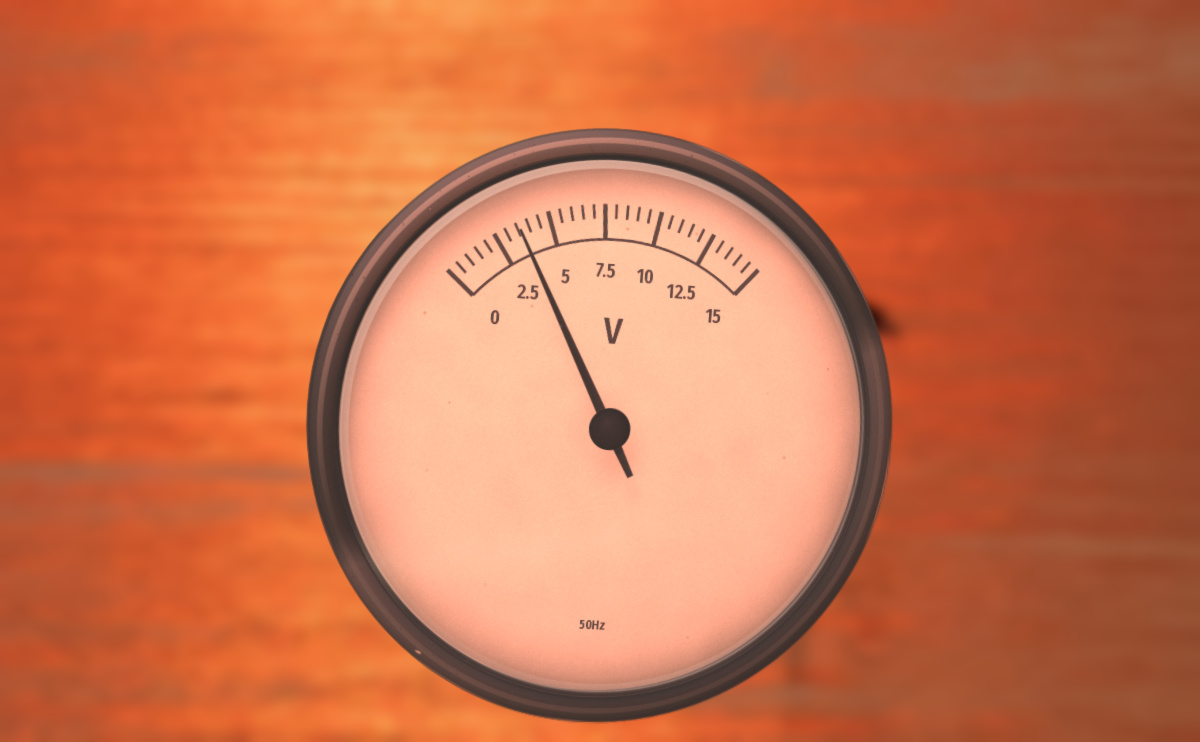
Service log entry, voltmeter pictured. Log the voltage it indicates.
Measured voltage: 3.5 V
